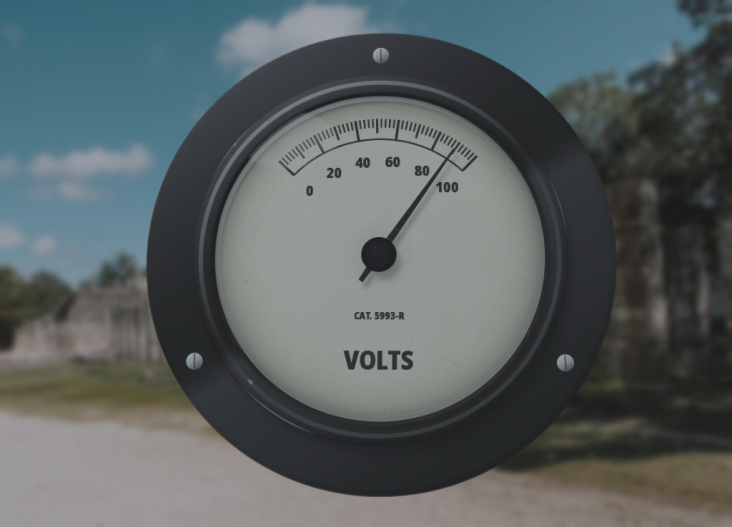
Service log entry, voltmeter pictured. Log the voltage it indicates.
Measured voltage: 90 V
